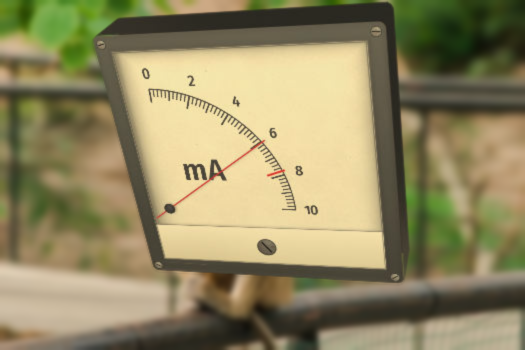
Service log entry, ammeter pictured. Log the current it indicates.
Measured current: 6 mA
